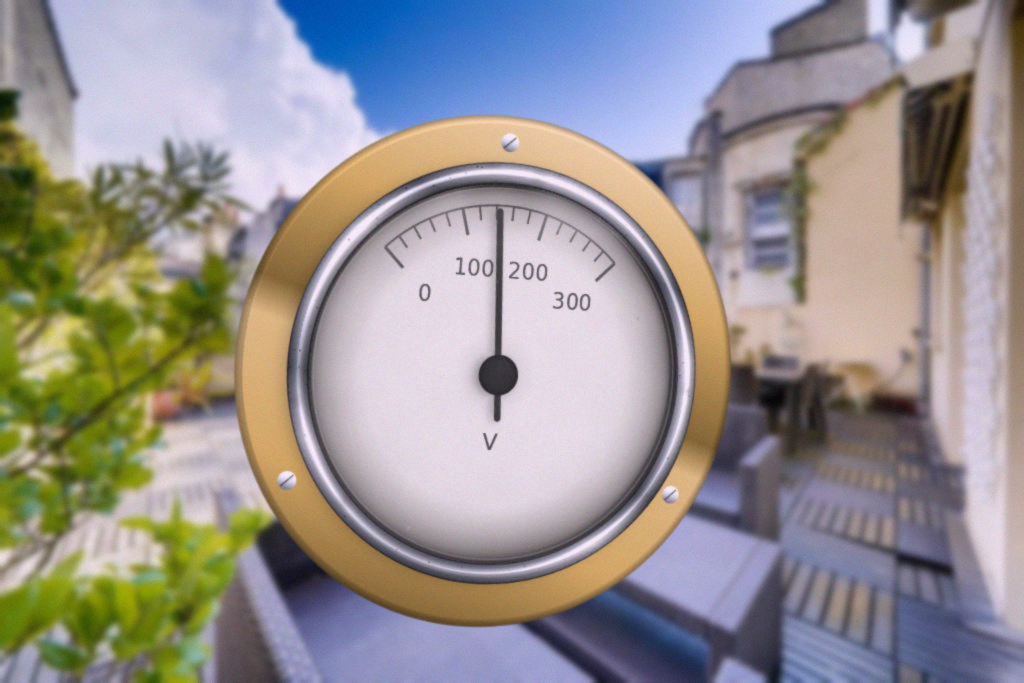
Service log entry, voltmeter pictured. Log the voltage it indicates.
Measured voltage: 140 V
